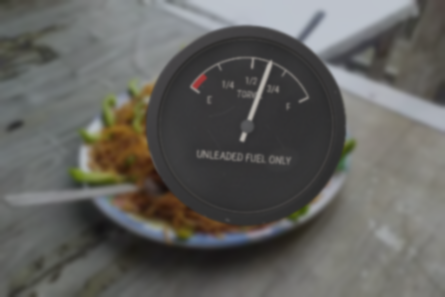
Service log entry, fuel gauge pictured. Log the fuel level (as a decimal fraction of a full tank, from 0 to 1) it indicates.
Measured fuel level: 0.625
